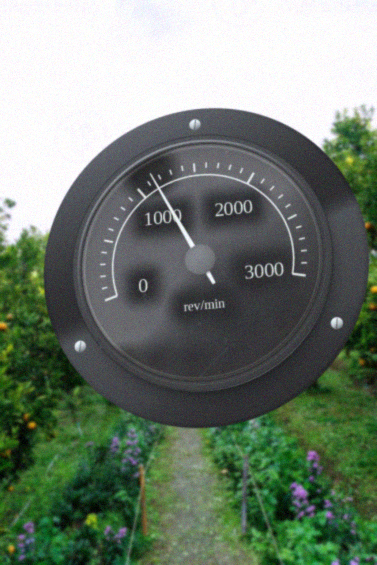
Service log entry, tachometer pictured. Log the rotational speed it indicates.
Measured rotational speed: 1150 rpm
